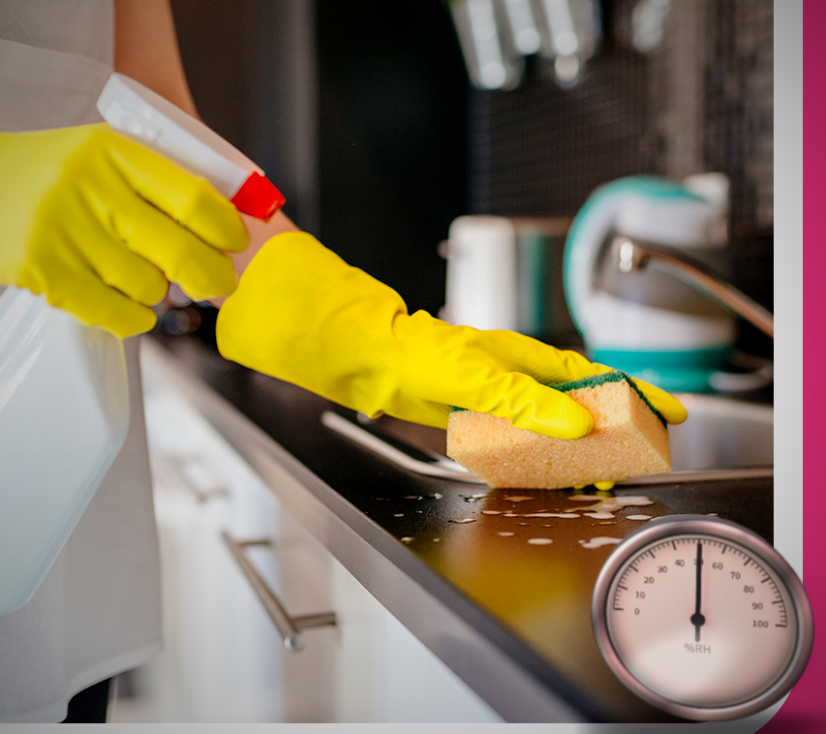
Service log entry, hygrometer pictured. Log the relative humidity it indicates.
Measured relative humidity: 50 %
